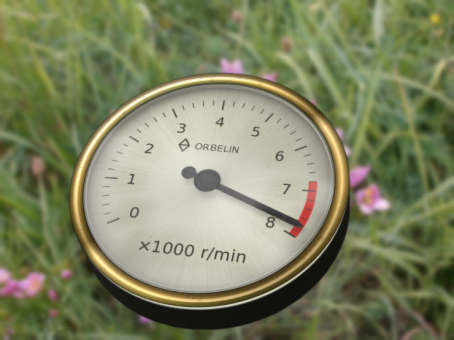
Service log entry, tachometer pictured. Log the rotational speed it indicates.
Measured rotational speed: 7800 rpm
